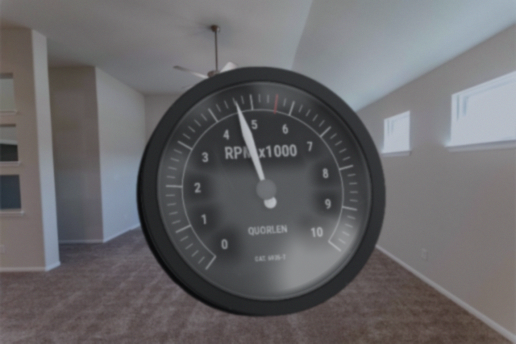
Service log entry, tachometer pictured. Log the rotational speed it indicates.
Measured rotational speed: 4600 rpm
